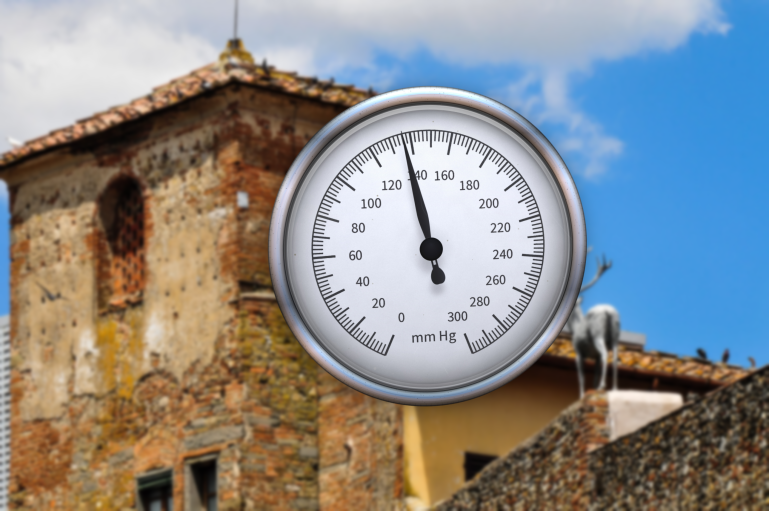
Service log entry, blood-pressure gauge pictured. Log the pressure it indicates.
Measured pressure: 136 mmHg
